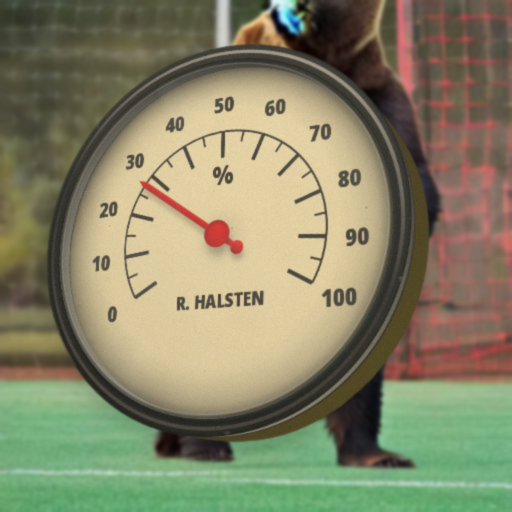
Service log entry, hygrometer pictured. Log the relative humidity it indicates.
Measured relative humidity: 27.5 %
